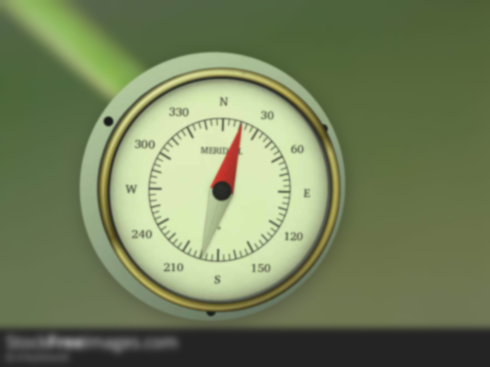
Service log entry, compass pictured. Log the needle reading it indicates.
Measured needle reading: 15 °
